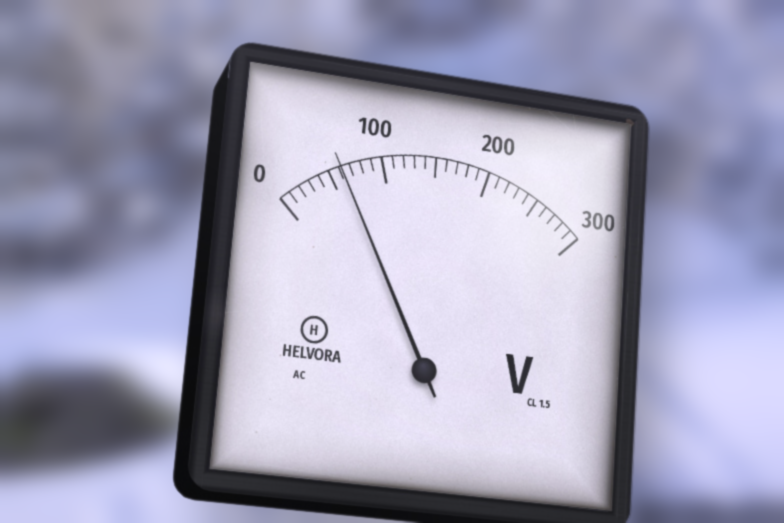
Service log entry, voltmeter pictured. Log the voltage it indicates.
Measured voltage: 60 V
